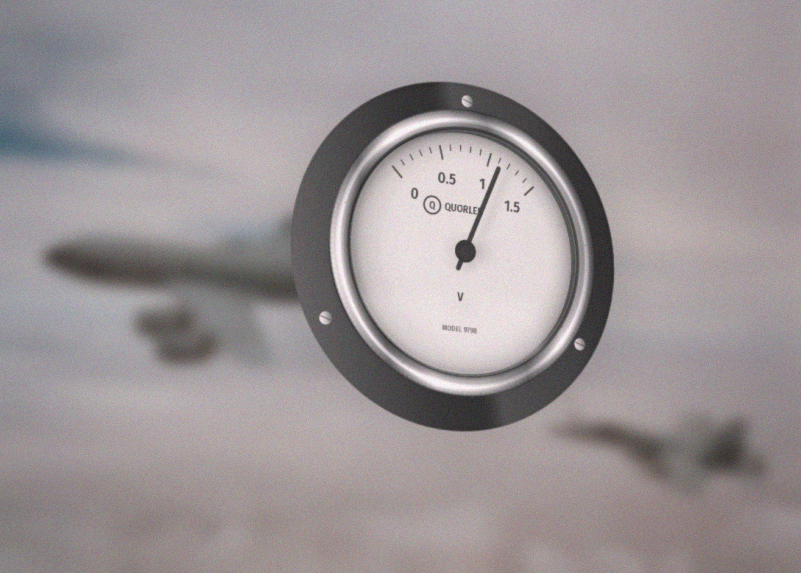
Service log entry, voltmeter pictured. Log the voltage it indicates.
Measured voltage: 1.1 V
